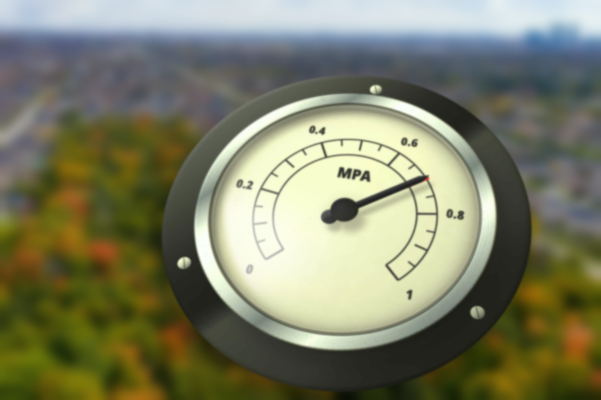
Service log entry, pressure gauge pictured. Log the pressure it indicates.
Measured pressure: 0.7 MPa
